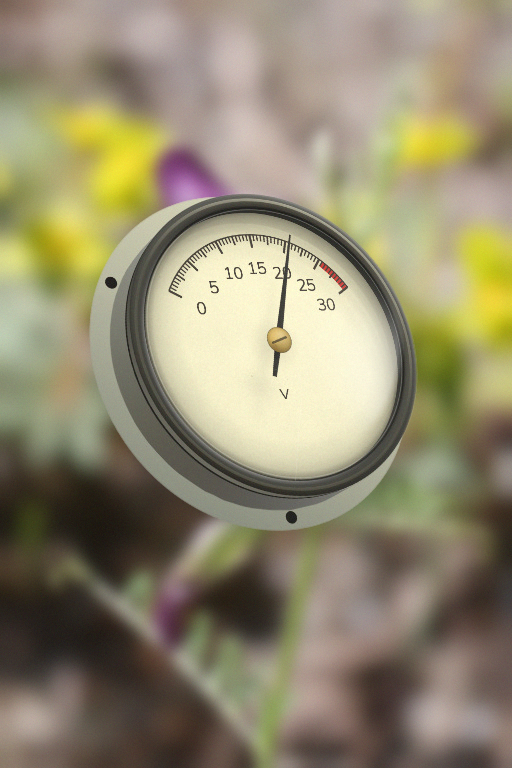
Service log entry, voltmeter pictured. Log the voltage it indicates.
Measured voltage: 20 V
